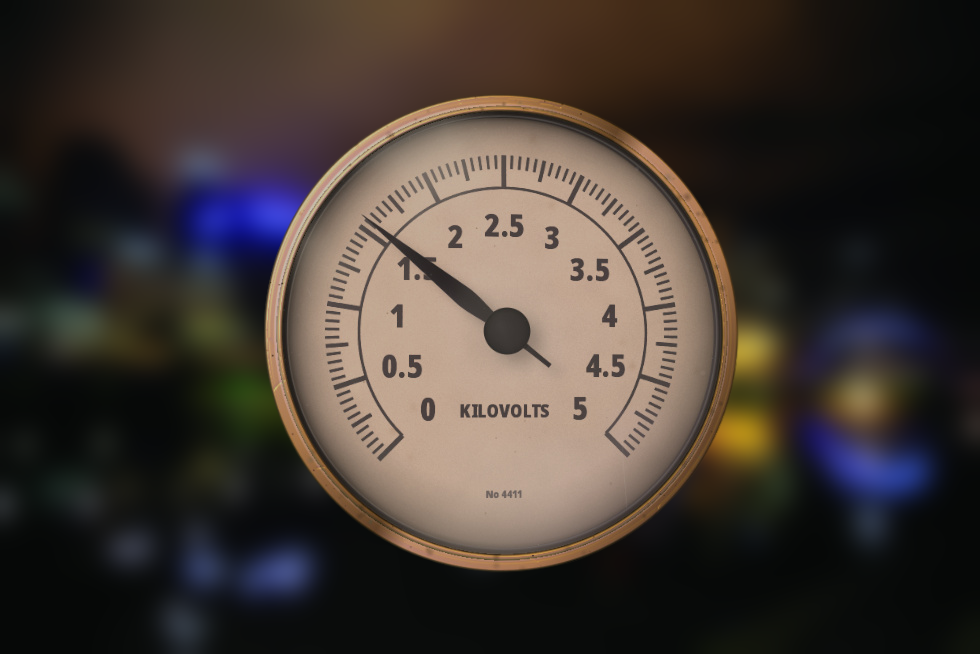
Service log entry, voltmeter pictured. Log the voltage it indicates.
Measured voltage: 1.55 kV
